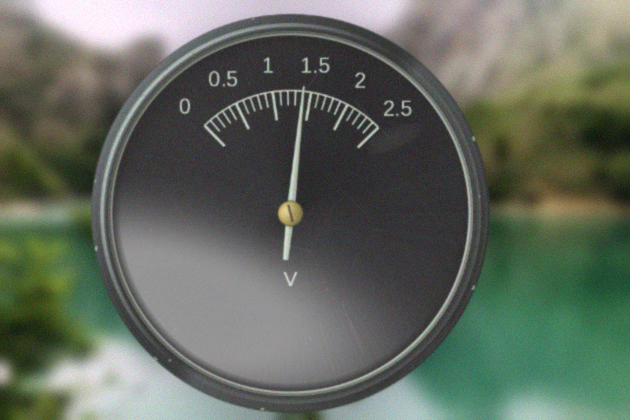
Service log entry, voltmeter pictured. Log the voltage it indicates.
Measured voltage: 1.4 V
